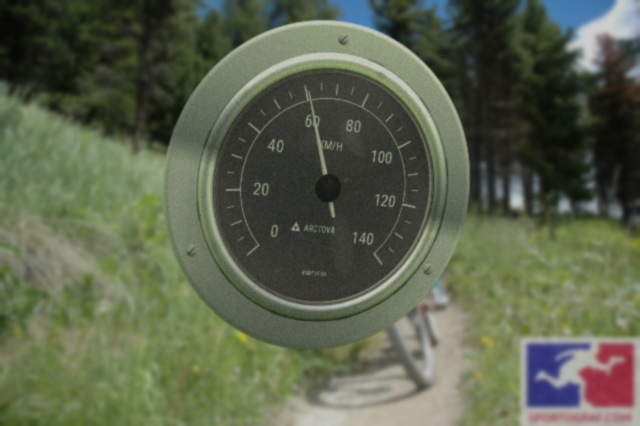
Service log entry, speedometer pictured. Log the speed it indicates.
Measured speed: 60 km/h
